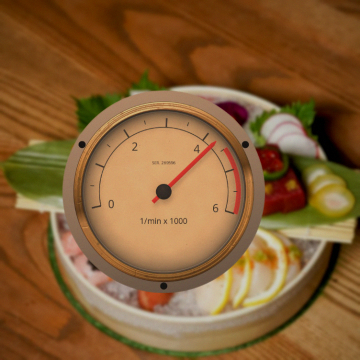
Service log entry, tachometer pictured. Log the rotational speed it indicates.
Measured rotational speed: 4250 rpm
